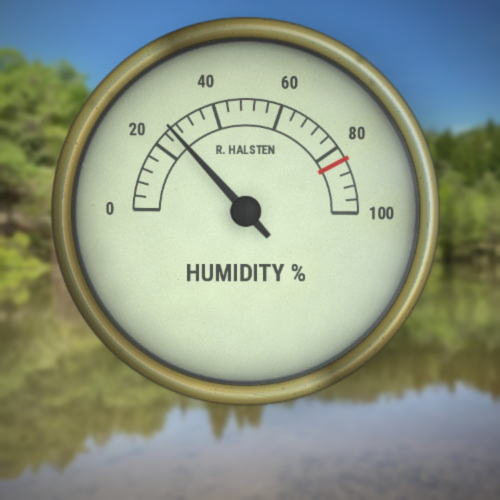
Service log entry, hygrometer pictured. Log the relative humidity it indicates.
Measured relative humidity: 26 %
